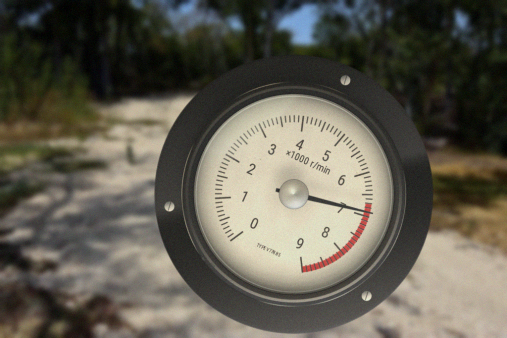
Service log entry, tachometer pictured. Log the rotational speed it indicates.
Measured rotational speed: 6900 rpm
